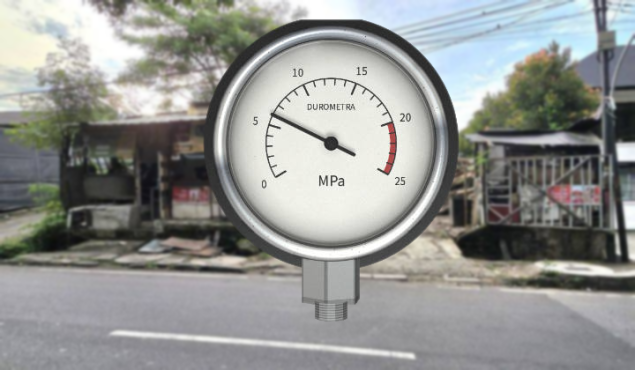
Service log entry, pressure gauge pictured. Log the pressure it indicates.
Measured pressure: 6 MPa
